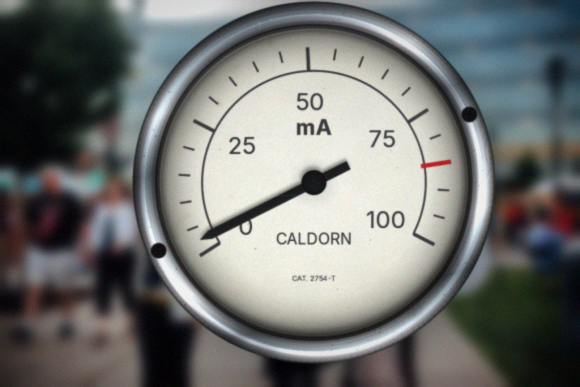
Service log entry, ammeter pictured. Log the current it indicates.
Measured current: 2.5 mA
